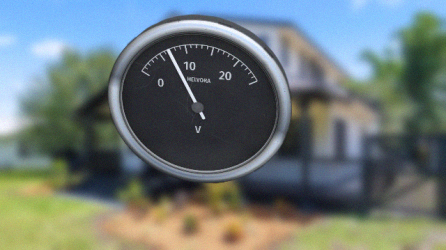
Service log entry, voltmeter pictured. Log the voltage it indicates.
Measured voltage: 7 V
